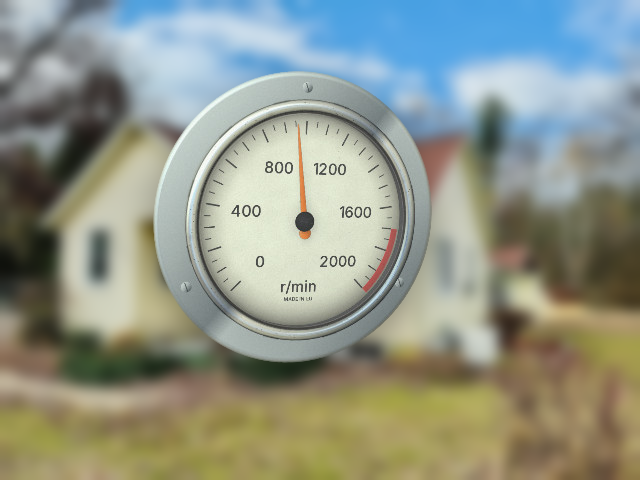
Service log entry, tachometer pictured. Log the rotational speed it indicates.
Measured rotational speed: 950 rpm
